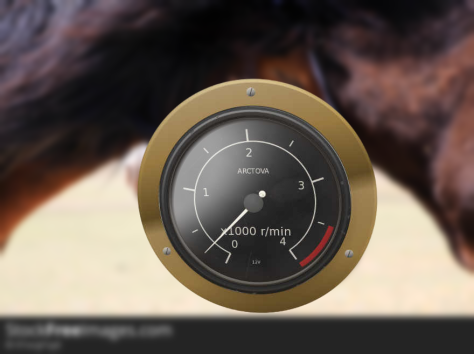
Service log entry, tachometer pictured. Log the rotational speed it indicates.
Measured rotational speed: 250 rpm
